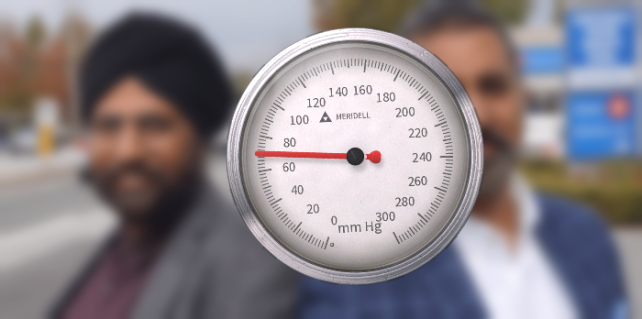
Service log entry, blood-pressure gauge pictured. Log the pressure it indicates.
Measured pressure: 70 mmHg
